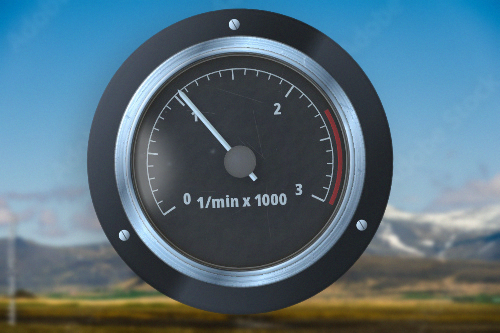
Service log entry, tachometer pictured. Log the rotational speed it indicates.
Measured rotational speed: 1050 rpm
